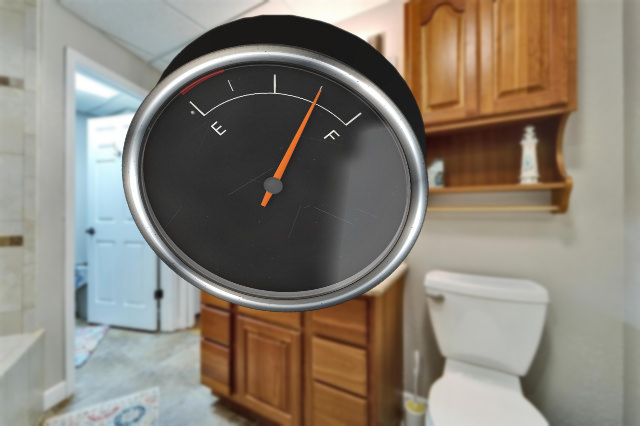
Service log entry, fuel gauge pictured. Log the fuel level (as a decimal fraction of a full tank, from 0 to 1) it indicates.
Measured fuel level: 0.75
